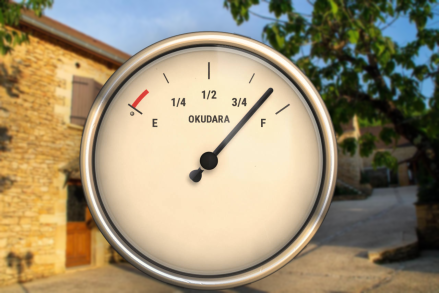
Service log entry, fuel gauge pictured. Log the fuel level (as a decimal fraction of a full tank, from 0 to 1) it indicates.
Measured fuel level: 0.875
